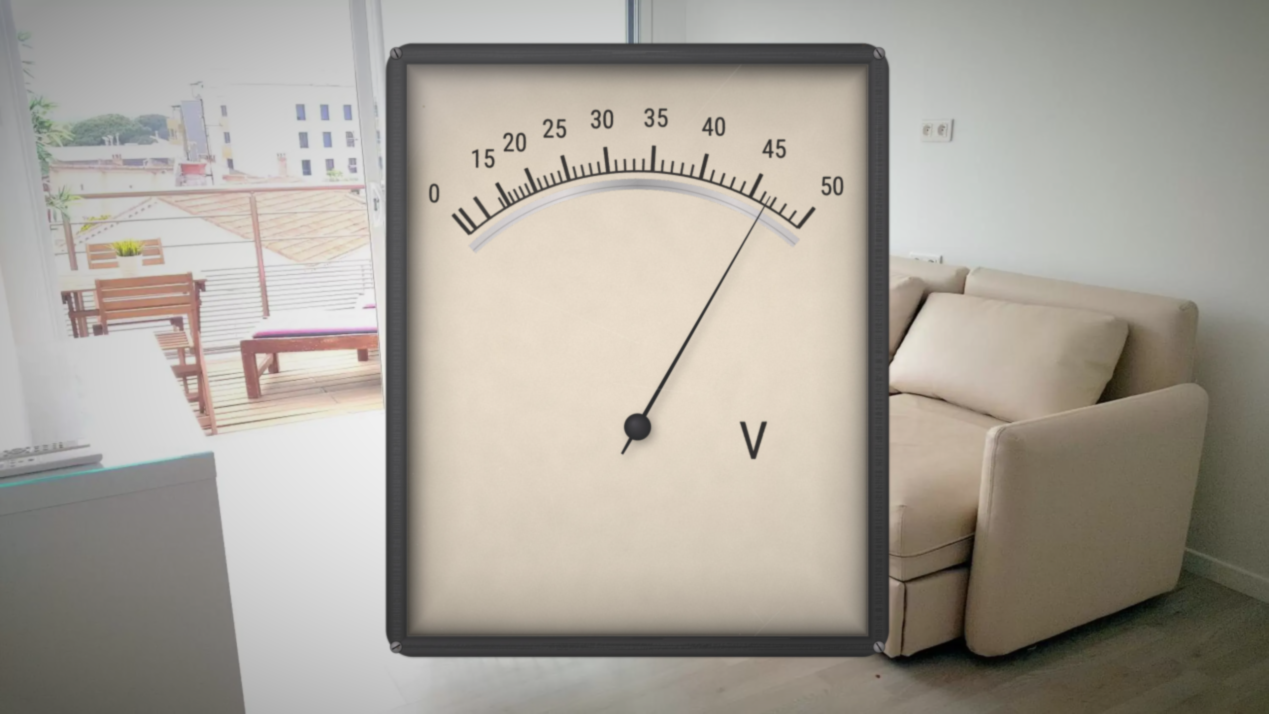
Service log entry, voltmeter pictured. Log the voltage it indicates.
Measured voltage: 46.5 V
